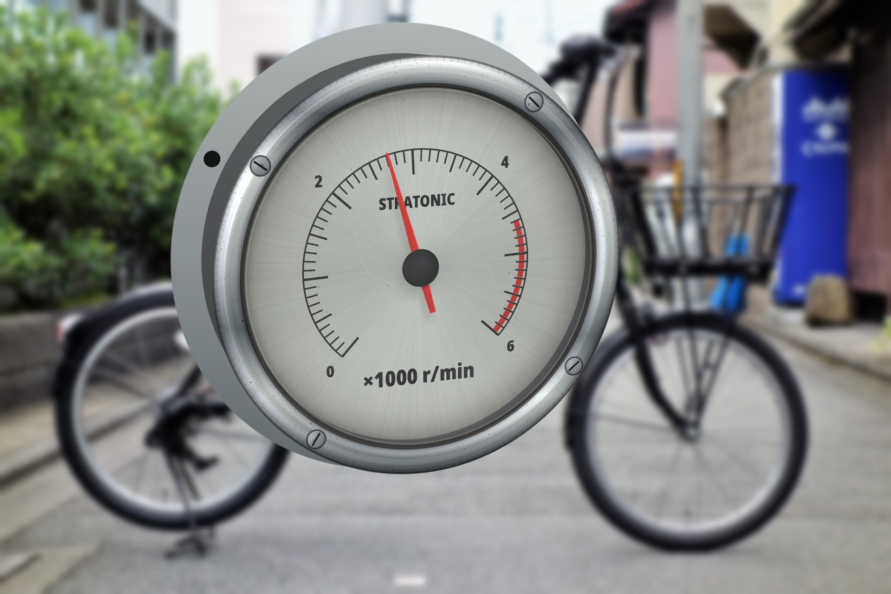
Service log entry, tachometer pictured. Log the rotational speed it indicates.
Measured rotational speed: 2700 rpm
